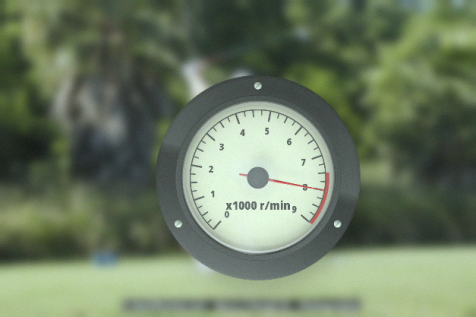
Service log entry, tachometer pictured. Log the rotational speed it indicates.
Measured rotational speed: 8000 rpm
